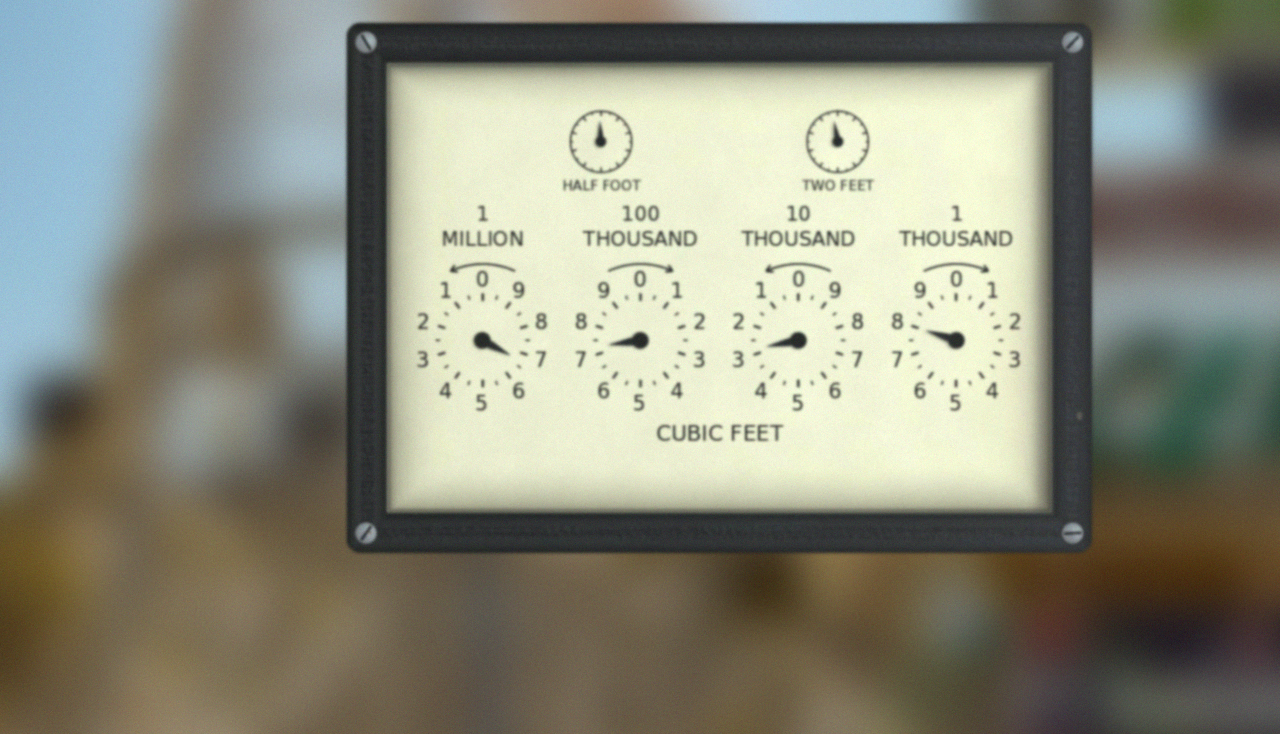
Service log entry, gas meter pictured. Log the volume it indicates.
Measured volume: 672800 ft³
